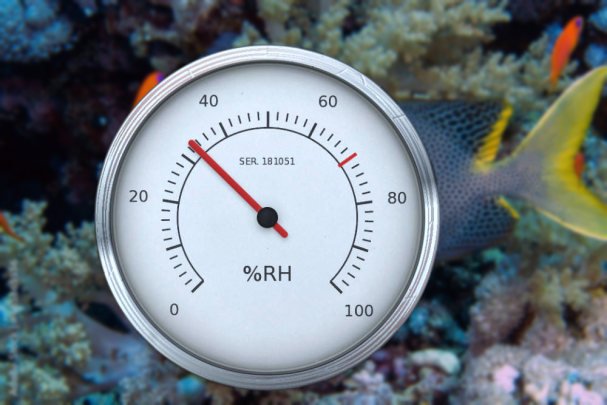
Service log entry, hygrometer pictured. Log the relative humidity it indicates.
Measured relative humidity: 33 %
